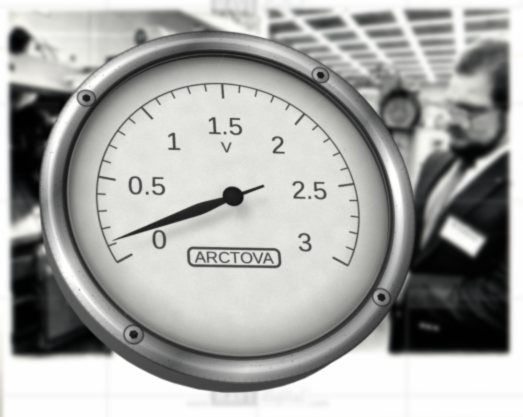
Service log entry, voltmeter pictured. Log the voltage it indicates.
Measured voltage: 0.1 V
